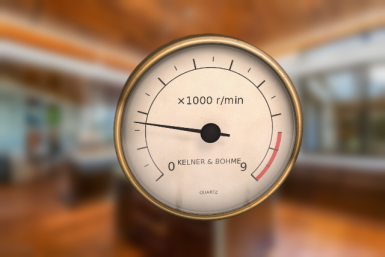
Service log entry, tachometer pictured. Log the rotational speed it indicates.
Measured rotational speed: 1750 rpm
